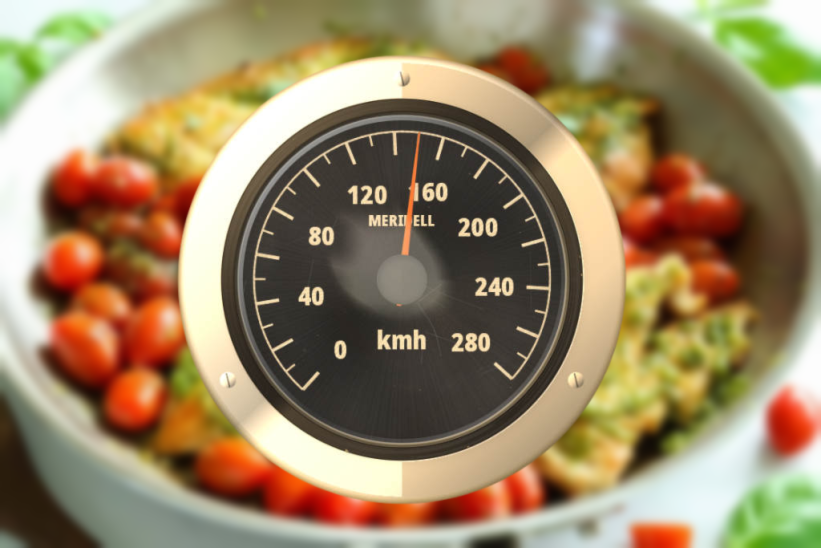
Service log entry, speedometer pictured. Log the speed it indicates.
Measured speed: 150 km/h
